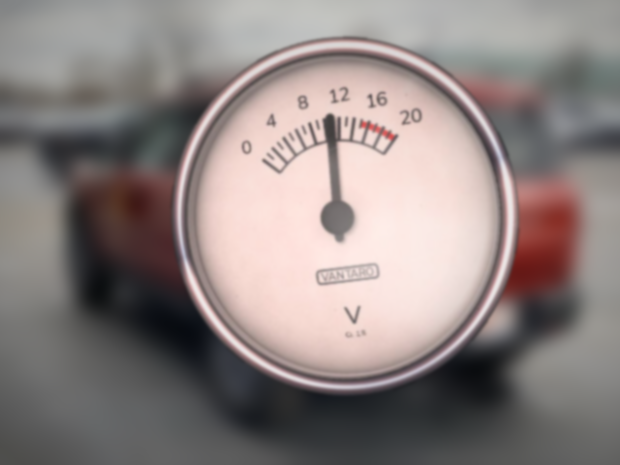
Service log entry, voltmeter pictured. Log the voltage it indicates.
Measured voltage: 11 V
